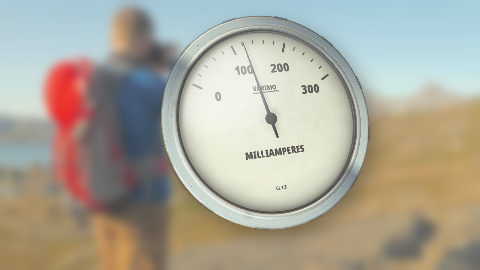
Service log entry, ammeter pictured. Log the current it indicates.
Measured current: 120 mA
